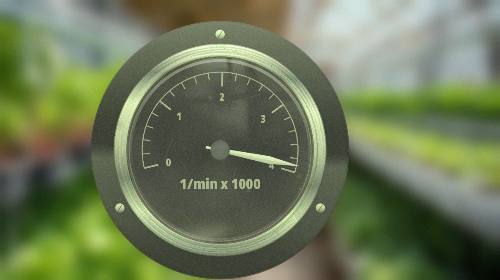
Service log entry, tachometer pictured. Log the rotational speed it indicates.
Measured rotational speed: 3900 rpm
